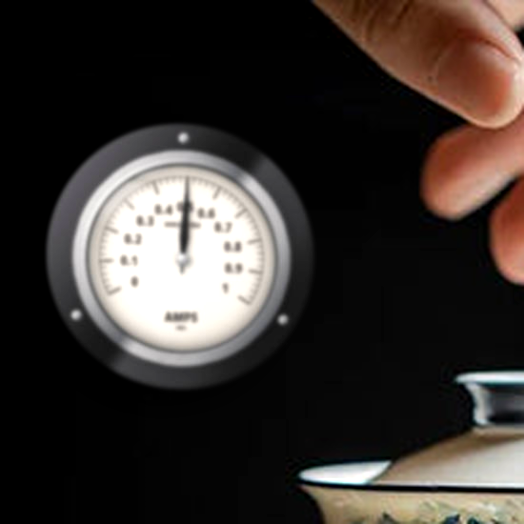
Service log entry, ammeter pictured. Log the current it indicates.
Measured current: 0.5 A
